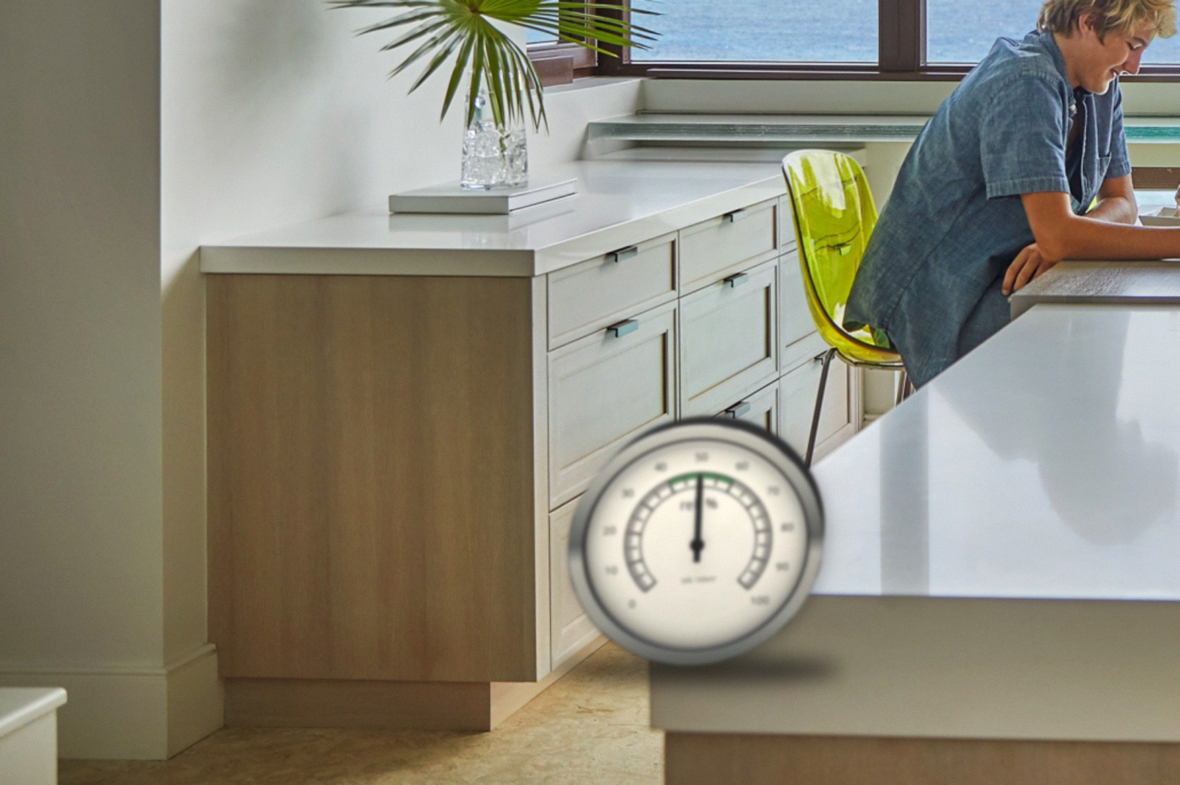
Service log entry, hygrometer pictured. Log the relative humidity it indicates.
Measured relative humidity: 50 %
